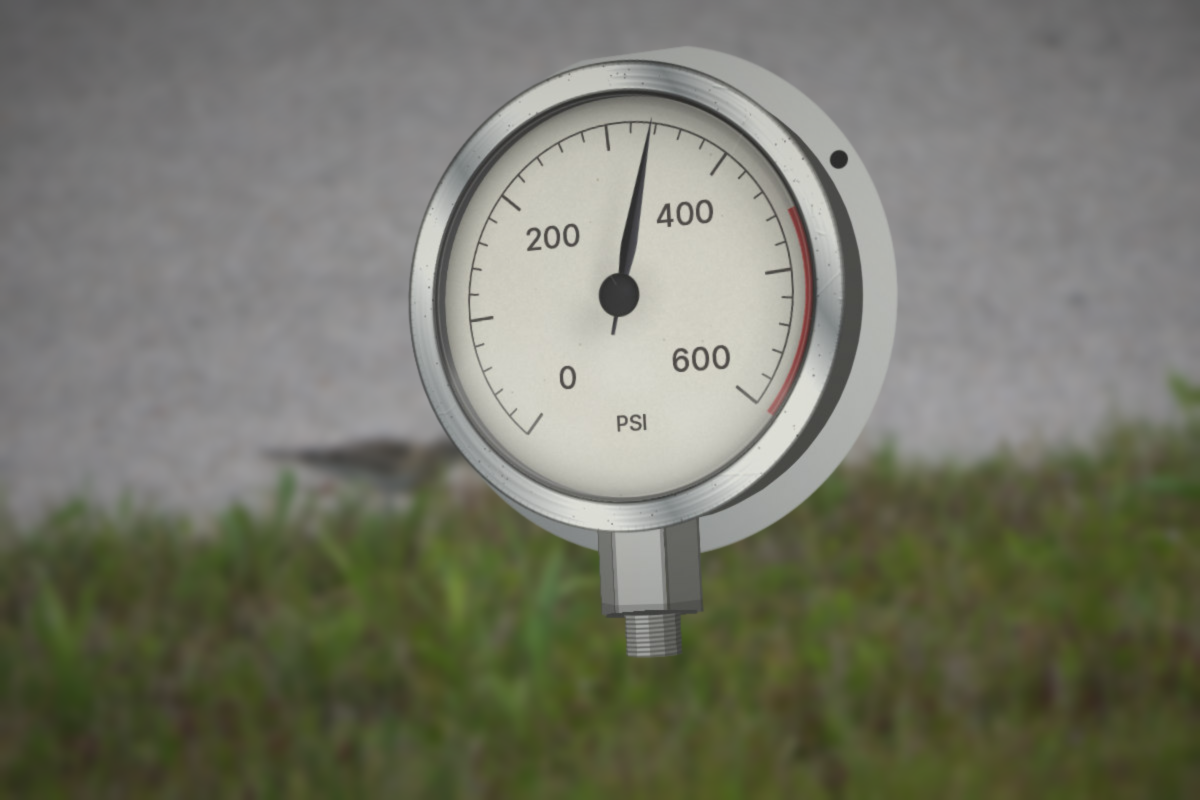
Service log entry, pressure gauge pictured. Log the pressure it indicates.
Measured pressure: 340 psi
